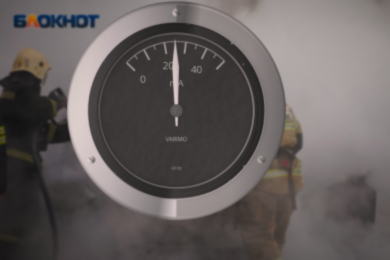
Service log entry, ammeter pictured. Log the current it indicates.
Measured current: 25 mA
